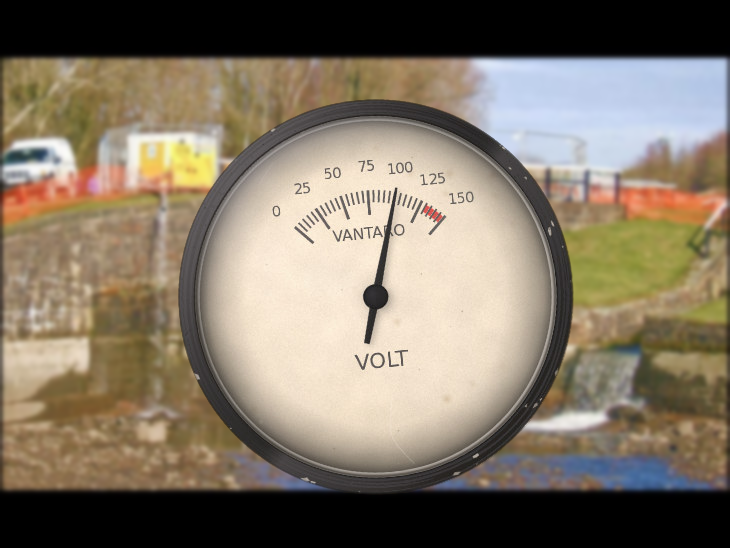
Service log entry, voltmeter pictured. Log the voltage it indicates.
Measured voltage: 100 V
